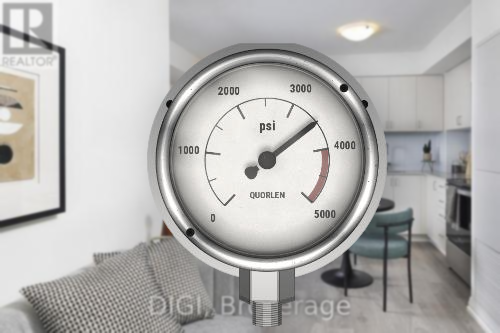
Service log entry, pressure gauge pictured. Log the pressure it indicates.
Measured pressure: 3500 psi
